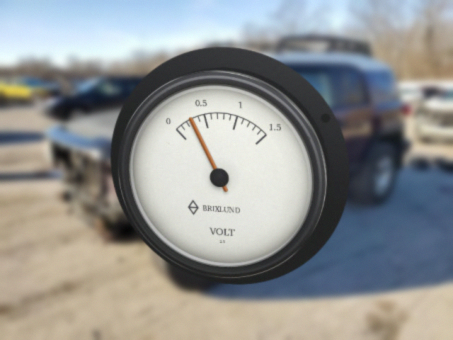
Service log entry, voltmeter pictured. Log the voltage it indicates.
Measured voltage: 0.3 V
